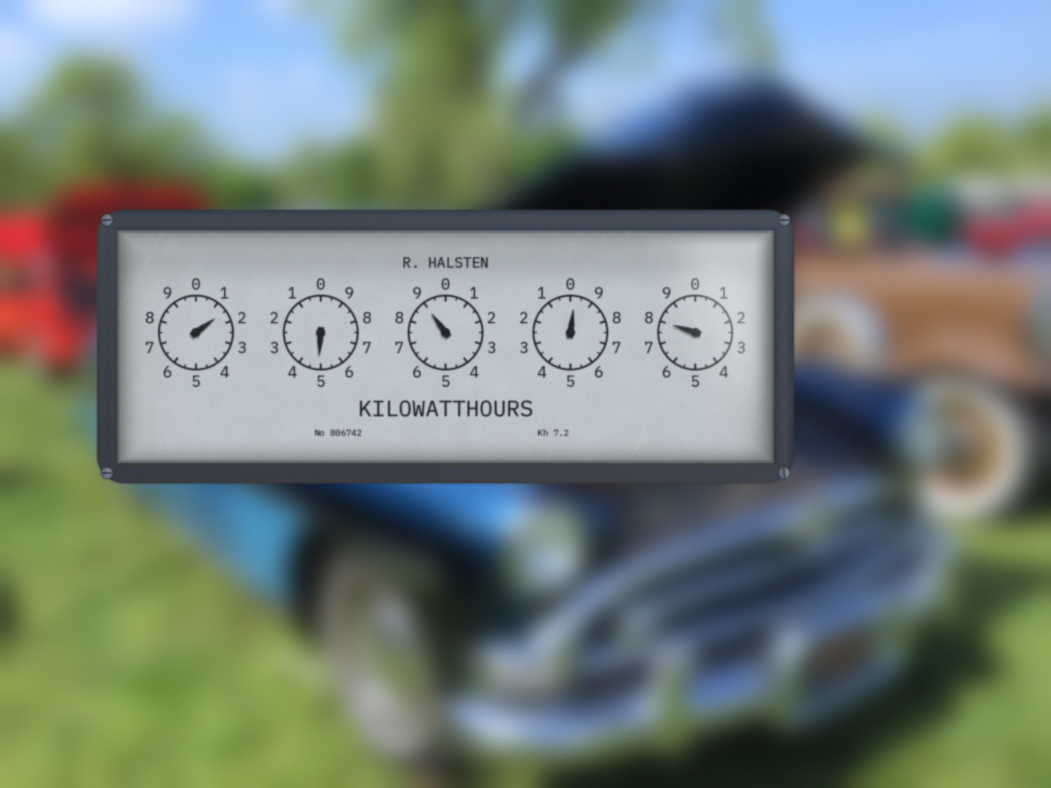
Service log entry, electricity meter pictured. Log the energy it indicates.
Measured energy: 14898 kWh
